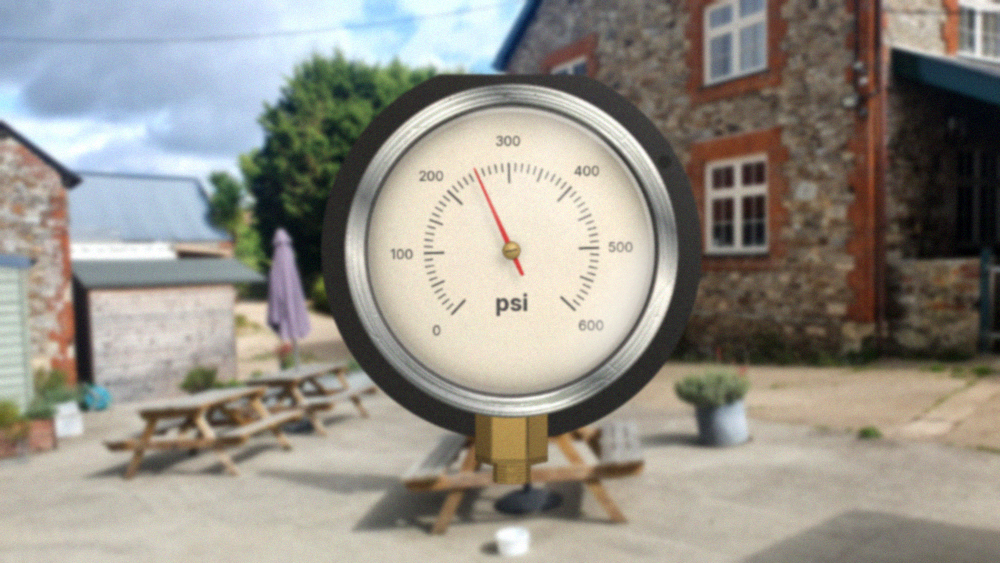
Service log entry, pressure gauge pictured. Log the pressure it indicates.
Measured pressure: 250 psi
